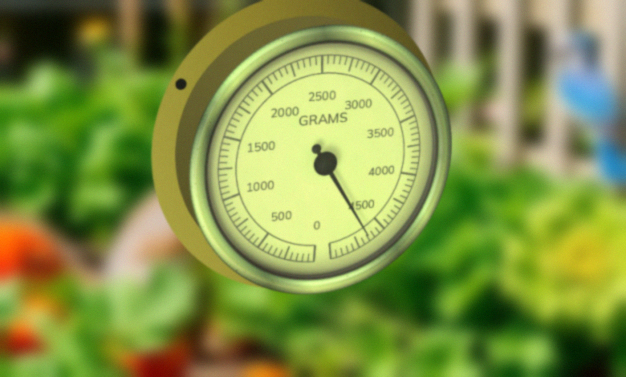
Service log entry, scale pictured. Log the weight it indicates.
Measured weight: 4650 g
